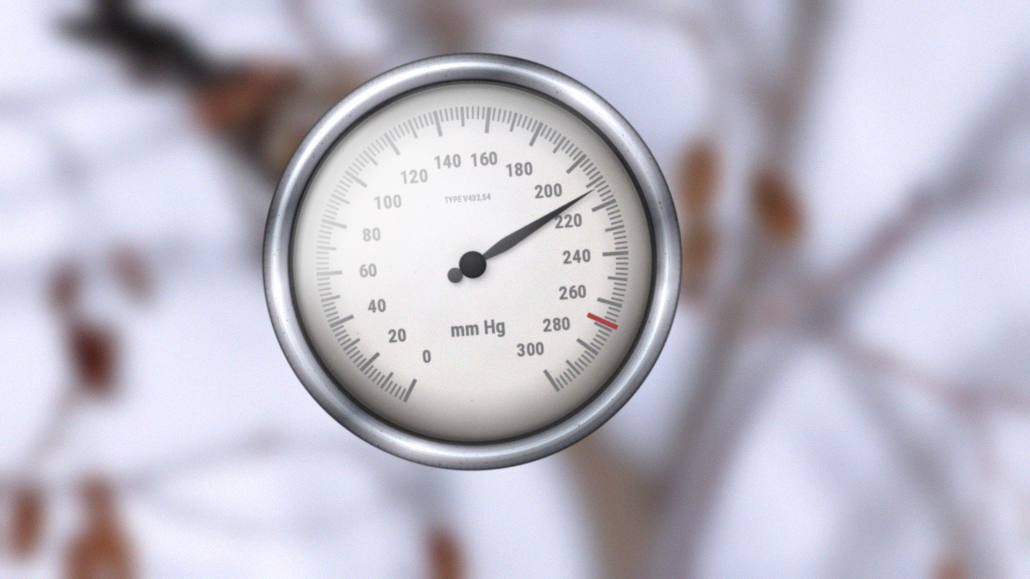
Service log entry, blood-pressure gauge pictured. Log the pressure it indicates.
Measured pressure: 212 mmHg
